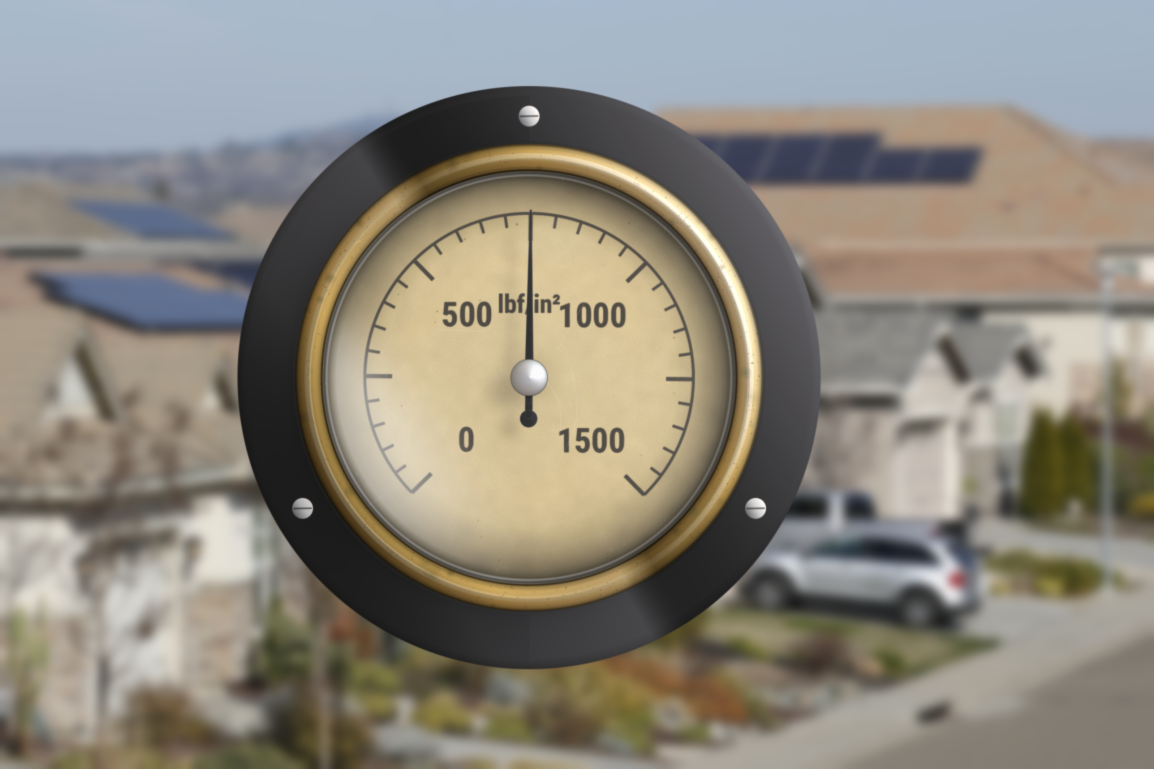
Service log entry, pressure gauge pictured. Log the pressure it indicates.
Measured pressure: 750 psi
